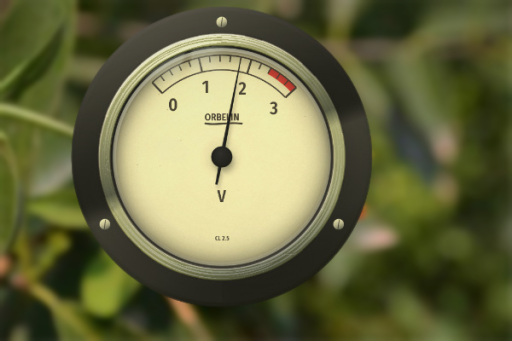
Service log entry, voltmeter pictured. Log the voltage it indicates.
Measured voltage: 1.8 V
